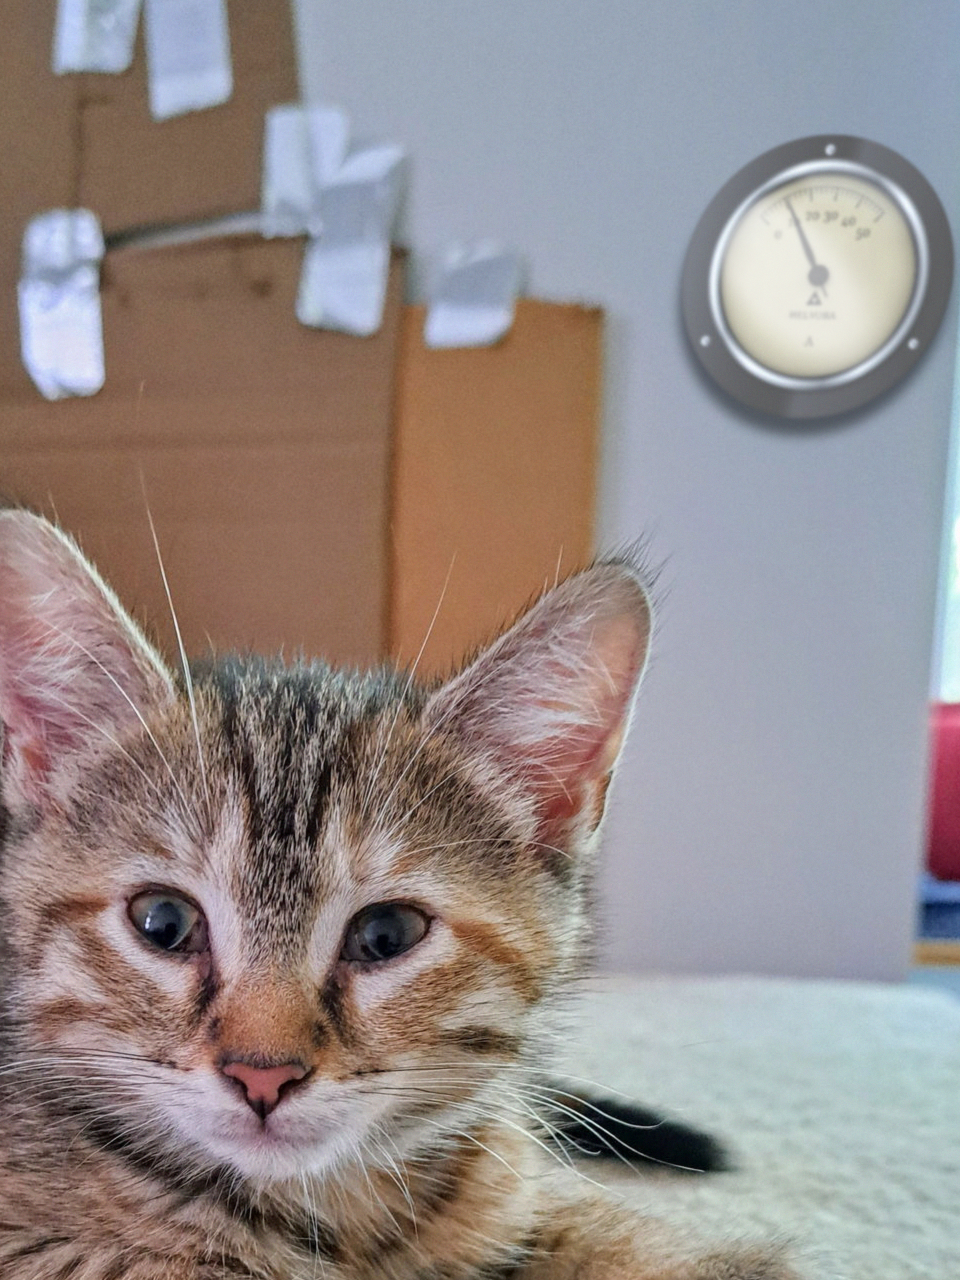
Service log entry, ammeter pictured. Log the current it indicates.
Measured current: 10 A
